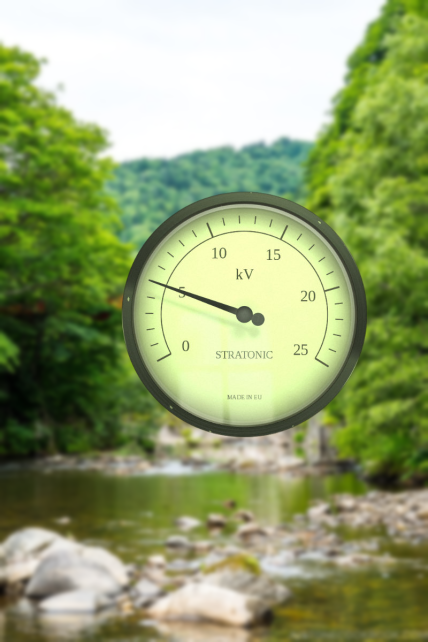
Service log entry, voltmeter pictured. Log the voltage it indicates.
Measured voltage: 5 kV
